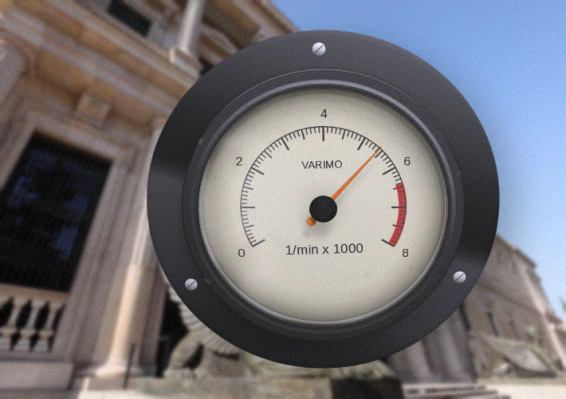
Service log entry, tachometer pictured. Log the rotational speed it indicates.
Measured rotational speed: 5400 rpm
